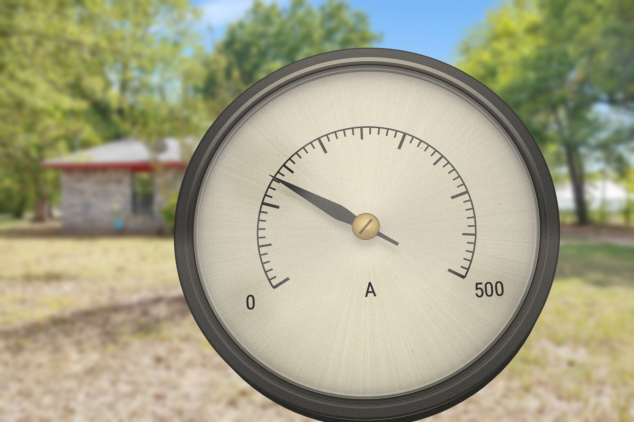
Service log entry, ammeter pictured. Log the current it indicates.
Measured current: 130 A
